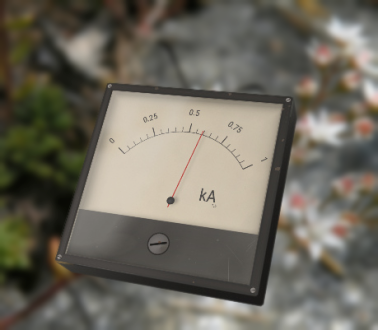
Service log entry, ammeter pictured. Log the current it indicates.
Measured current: 0.6 kA
